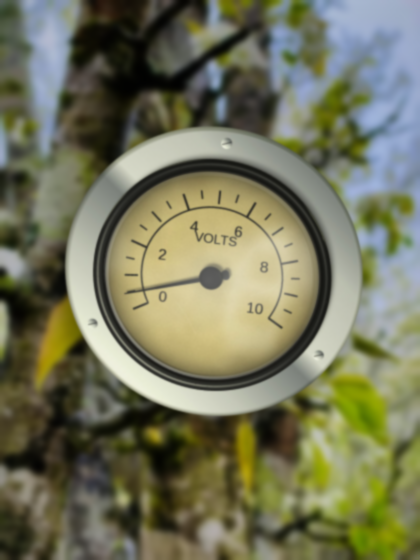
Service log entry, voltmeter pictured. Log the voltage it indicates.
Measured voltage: 0.5 V
